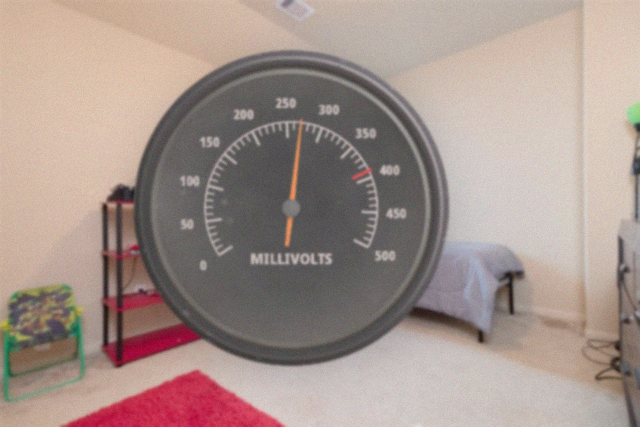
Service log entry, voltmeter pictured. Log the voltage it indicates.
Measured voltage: 270 mV
